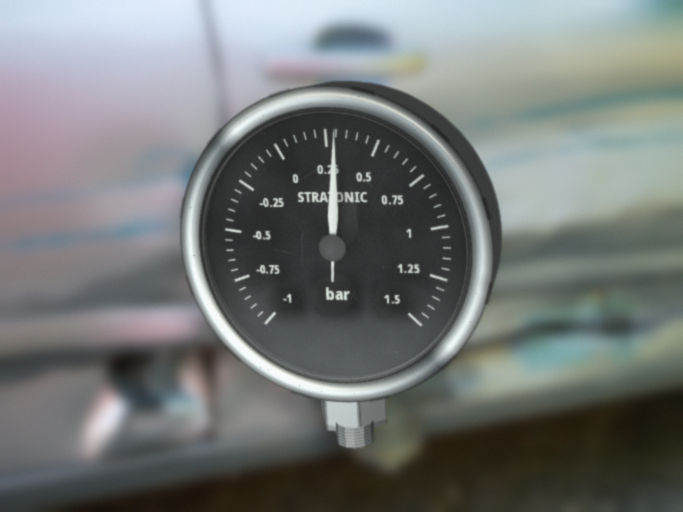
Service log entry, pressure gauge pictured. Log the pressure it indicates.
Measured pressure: 0.3 bar
